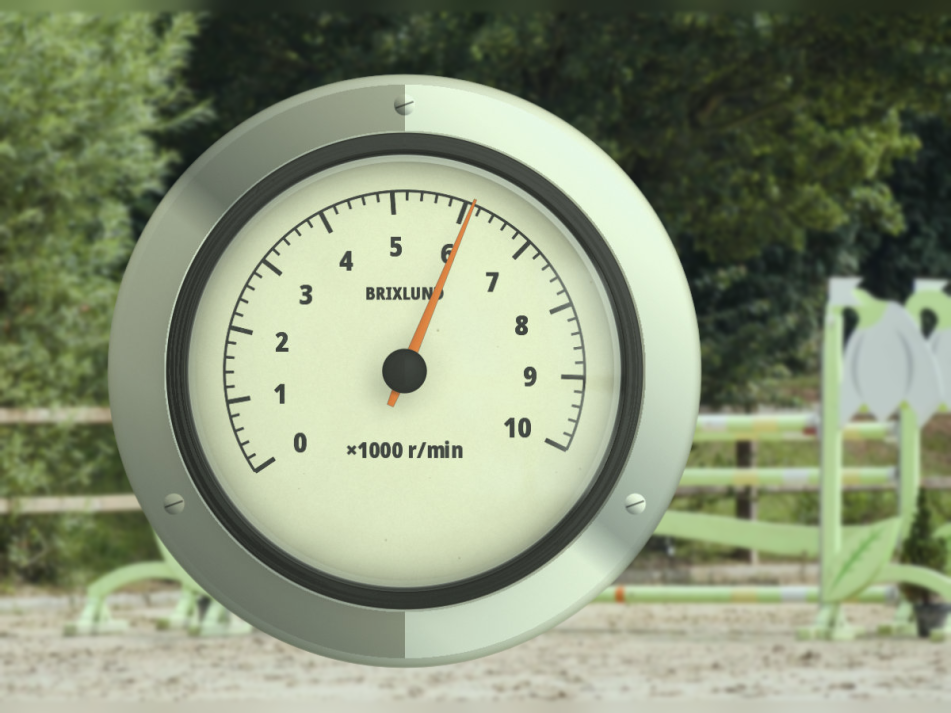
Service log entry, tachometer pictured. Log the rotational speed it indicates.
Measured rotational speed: 6100 rpm
